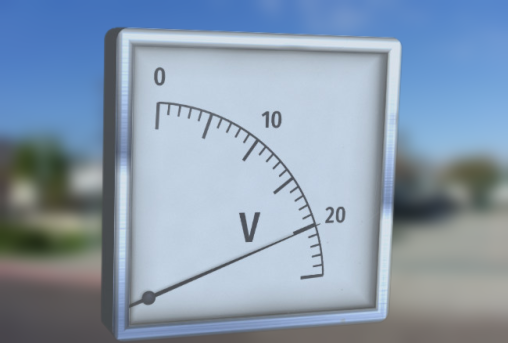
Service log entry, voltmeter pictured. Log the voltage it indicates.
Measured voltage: 20 V
